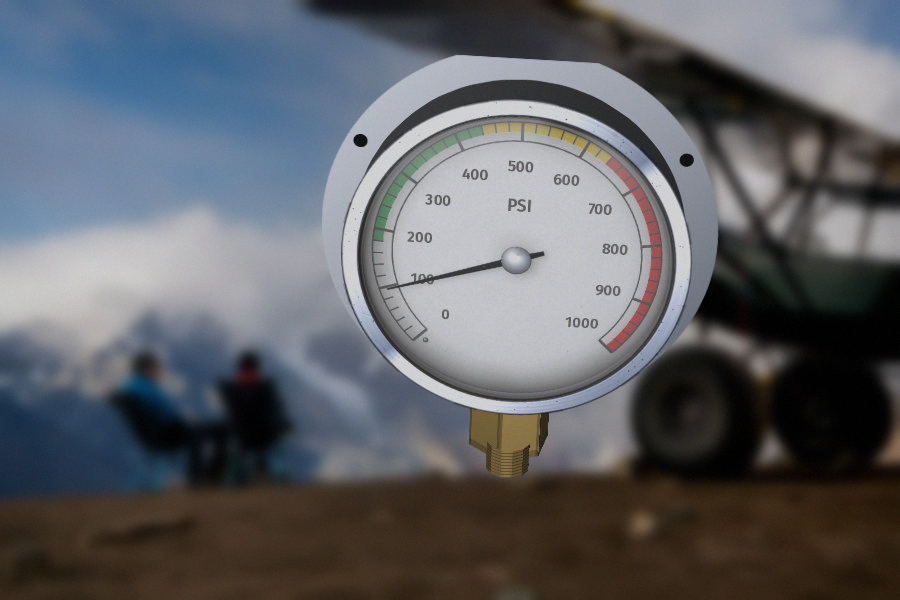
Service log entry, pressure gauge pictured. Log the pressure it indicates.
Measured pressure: 100 psi
